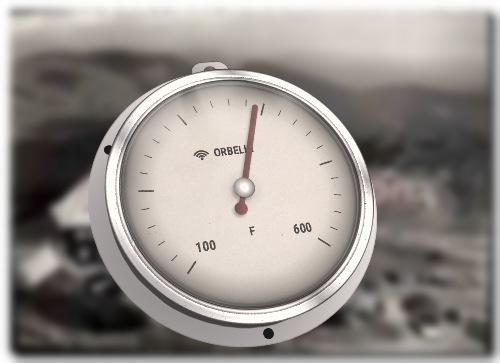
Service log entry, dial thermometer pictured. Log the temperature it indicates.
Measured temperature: 390 °F
